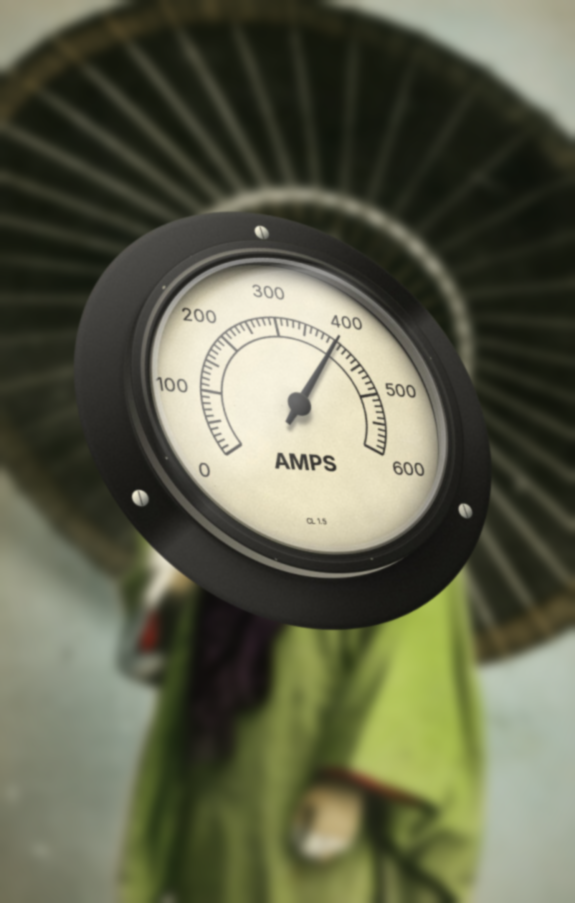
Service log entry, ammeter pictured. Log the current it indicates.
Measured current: 400 A
